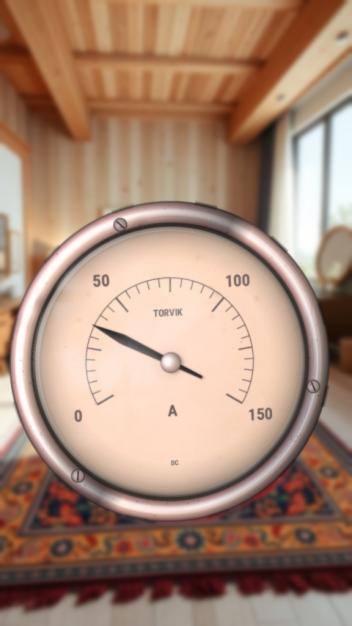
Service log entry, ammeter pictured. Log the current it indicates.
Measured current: 35 A
